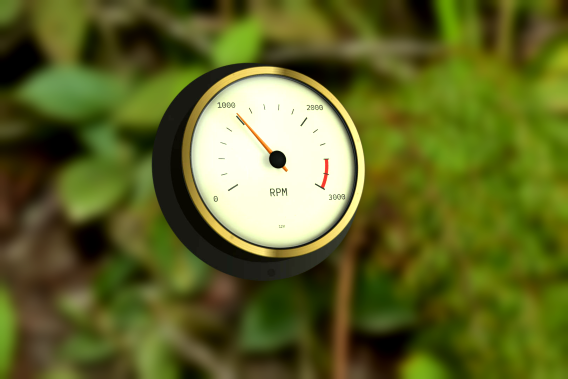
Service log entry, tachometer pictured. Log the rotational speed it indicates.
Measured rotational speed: 1000 rpm
